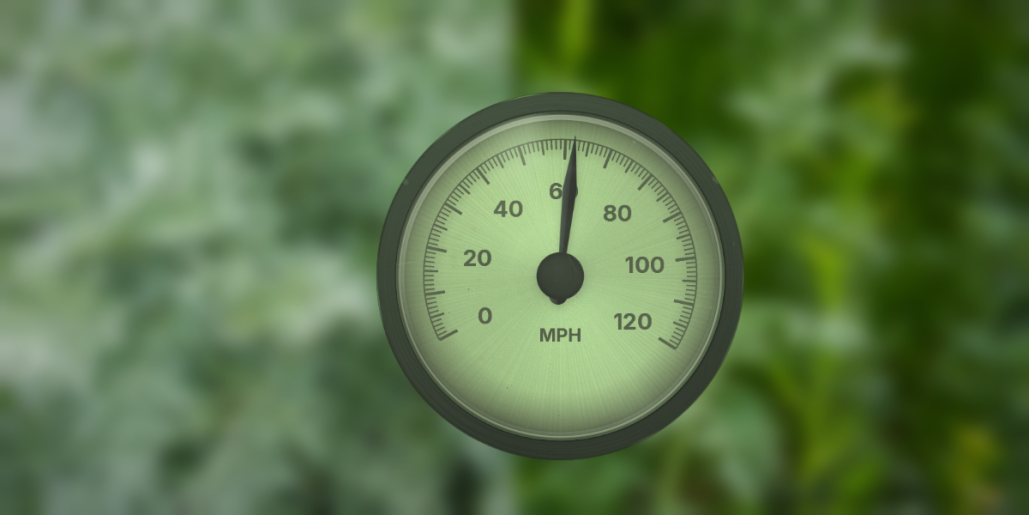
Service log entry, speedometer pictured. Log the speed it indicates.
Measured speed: 62 mph
